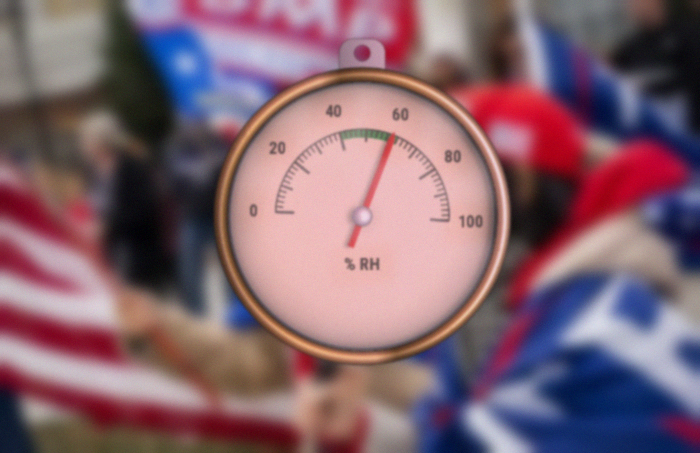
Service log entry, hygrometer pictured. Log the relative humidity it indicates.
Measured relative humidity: 60 %
